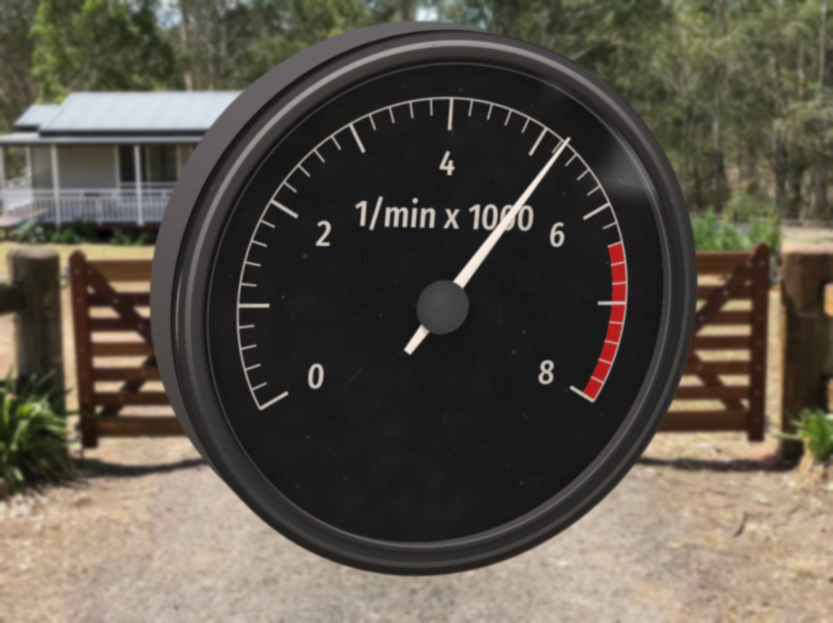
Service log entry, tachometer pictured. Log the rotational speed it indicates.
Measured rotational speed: 5200 rpm
